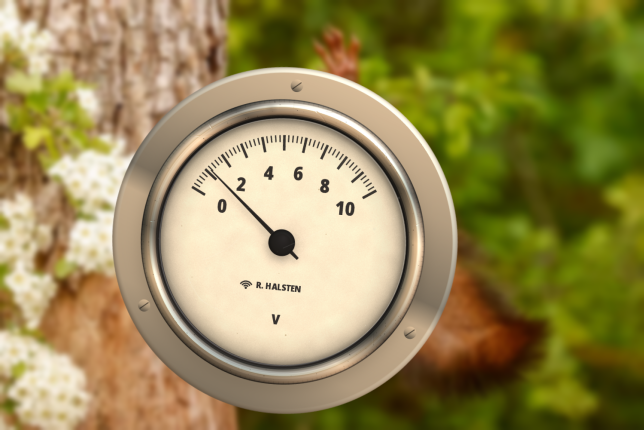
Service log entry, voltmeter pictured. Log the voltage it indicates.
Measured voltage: 1.2 V
